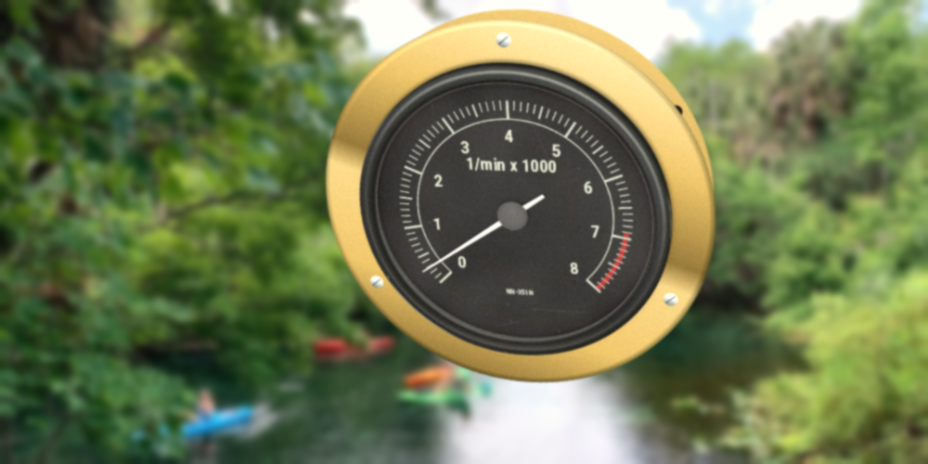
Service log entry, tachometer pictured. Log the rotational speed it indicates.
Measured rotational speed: 300 rpm
